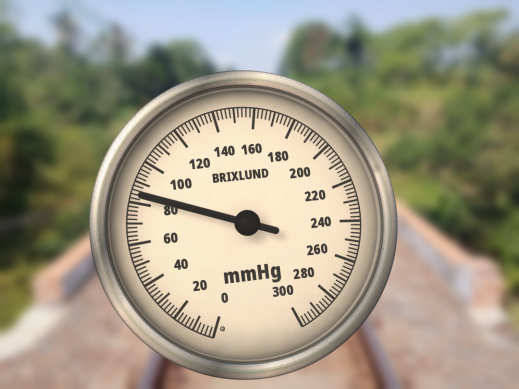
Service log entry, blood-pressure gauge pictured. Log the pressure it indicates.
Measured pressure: 84 mmHg
